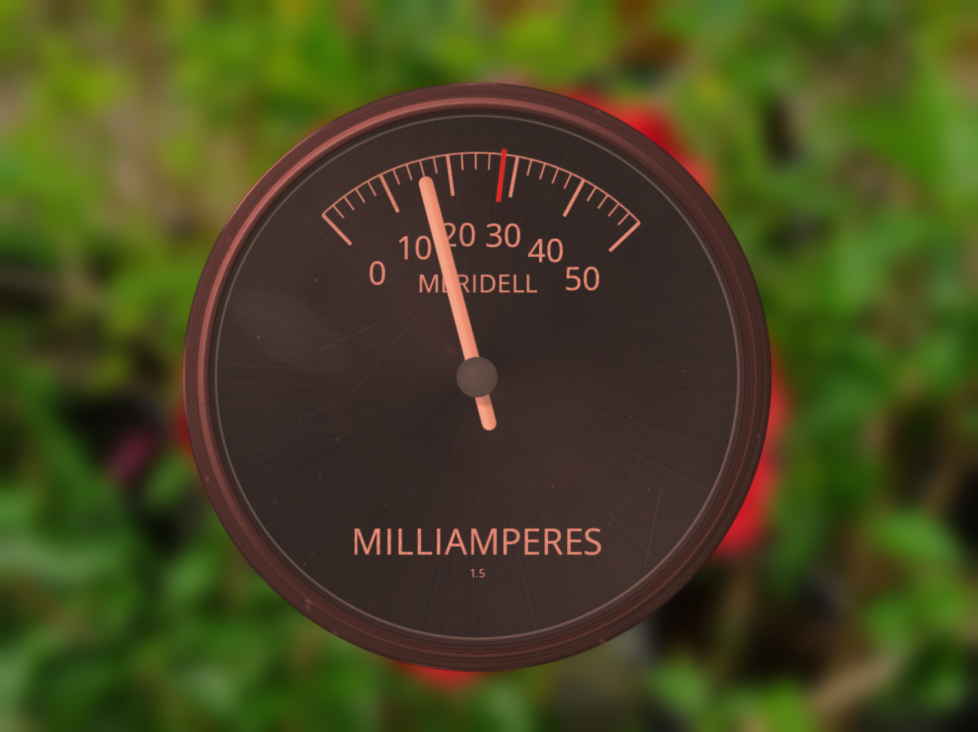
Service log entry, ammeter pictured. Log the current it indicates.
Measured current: 16 mA
